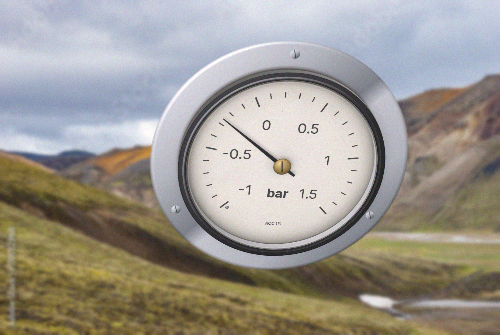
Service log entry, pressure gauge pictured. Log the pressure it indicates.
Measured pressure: -0.25 bar
